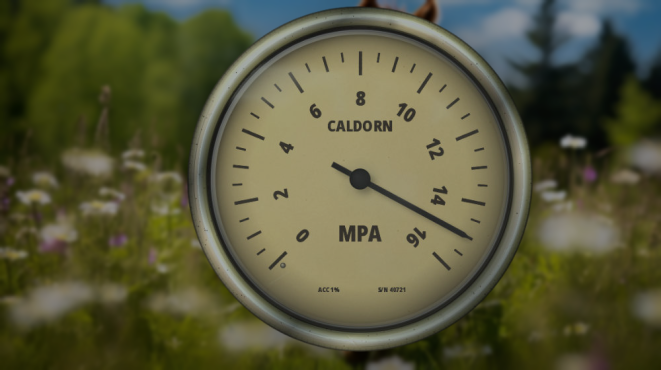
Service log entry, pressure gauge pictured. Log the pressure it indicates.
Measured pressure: 15 MPa
